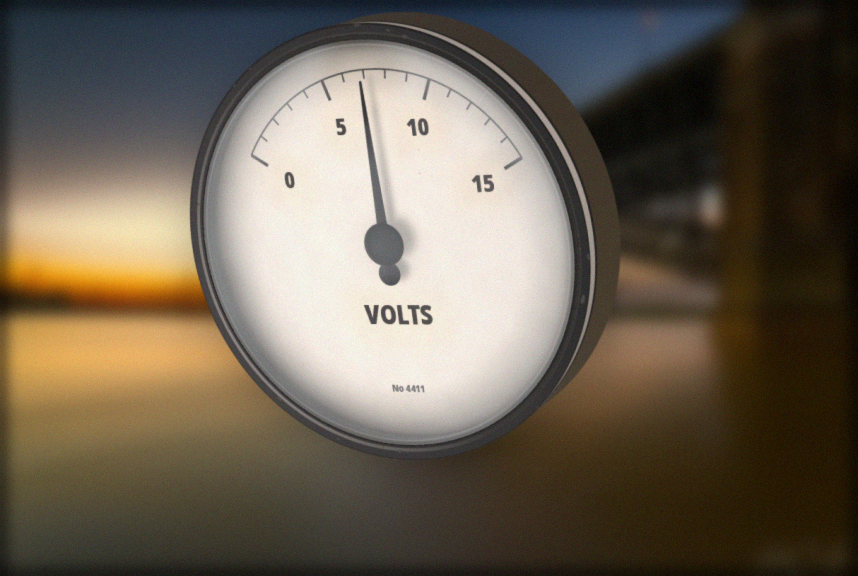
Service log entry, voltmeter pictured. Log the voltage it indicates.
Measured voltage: 7 V
